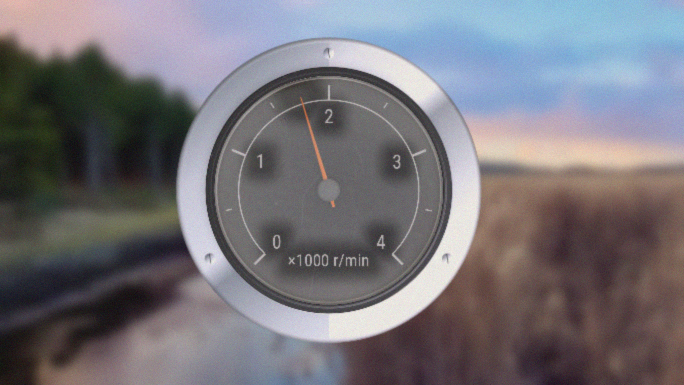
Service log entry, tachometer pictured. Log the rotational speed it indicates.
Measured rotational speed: 1750 rpm
